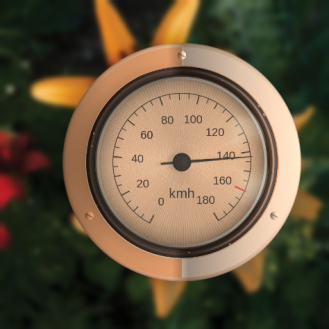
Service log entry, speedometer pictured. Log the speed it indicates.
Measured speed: 142.5 km/h
